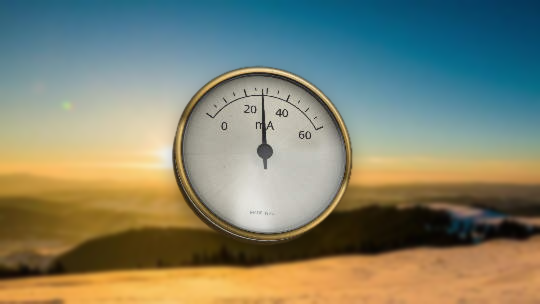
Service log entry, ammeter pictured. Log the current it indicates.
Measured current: 27.5 mA
